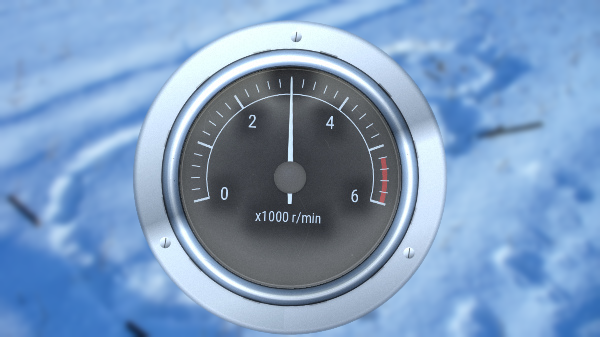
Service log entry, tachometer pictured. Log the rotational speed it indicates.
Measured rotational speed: 3000 rpm
